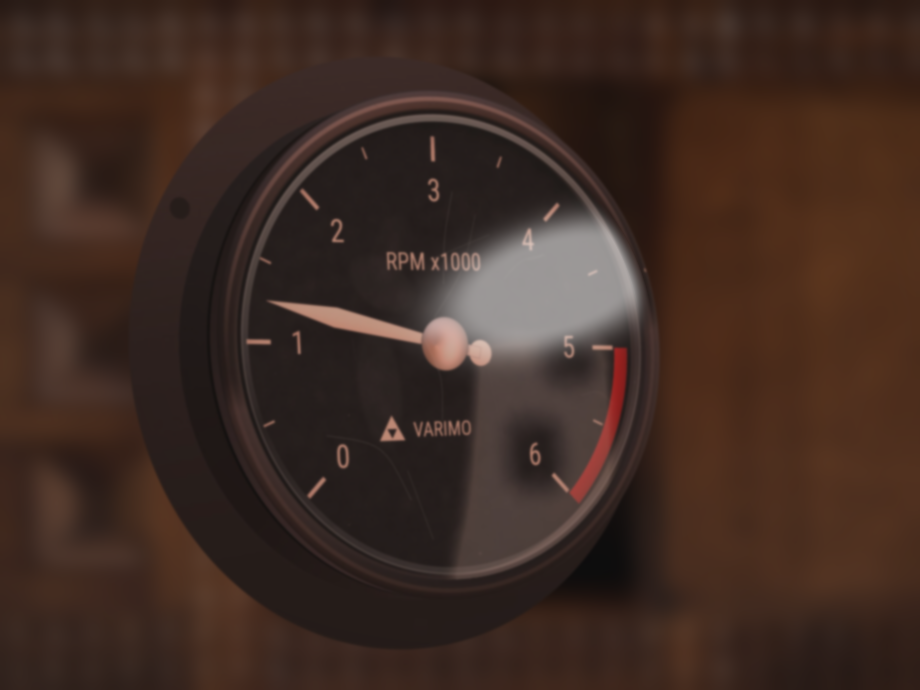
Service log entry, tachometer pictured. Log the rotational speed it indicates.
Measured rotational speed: 1250 rpm
